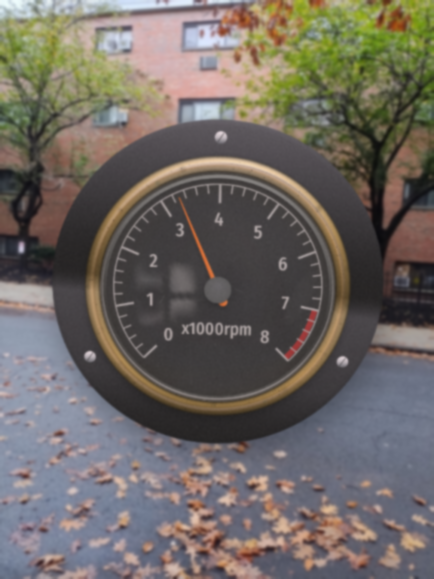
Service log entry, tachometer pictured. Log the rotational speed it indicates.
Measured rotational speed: 3300 rpm
